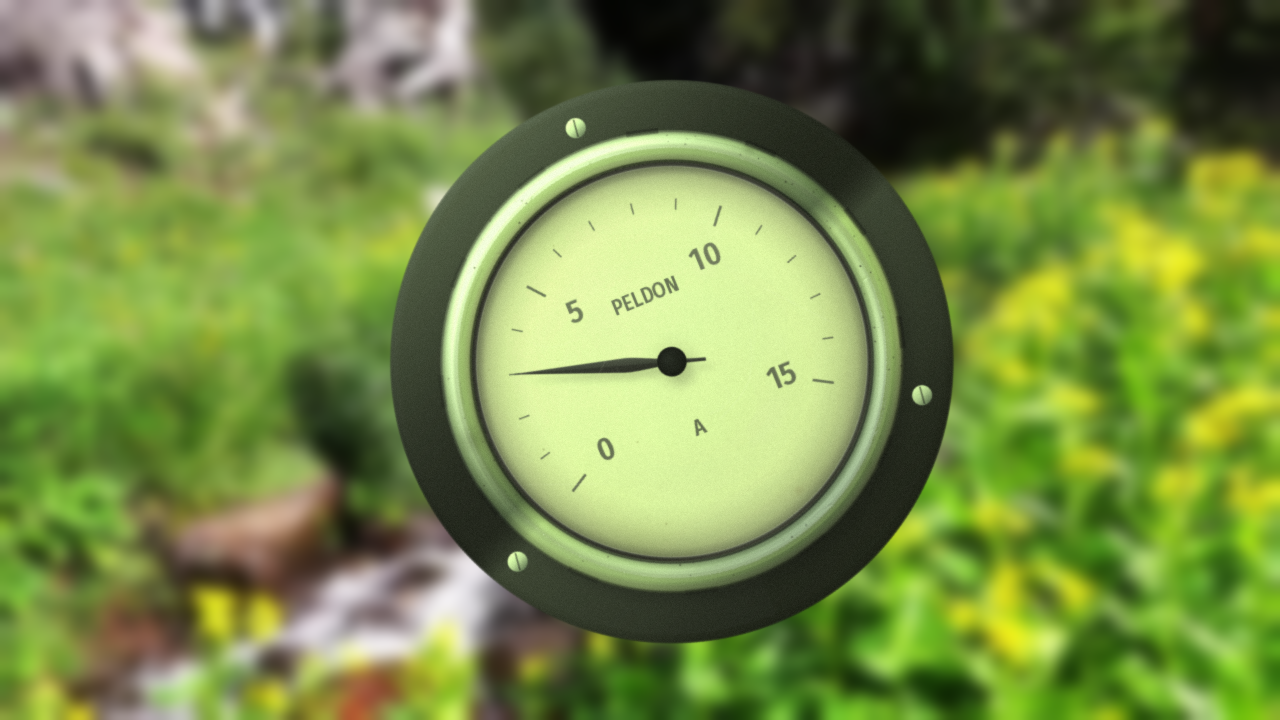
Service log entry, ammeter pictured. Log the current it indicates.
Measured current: 3 A
